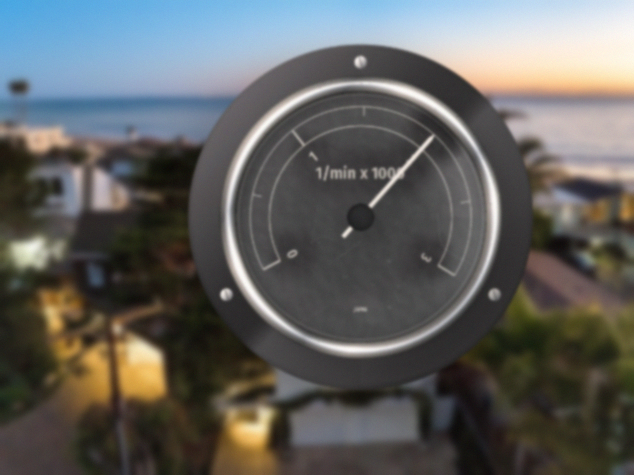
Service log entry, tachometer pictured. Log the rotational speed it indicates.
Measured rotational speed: 2000 rpm
